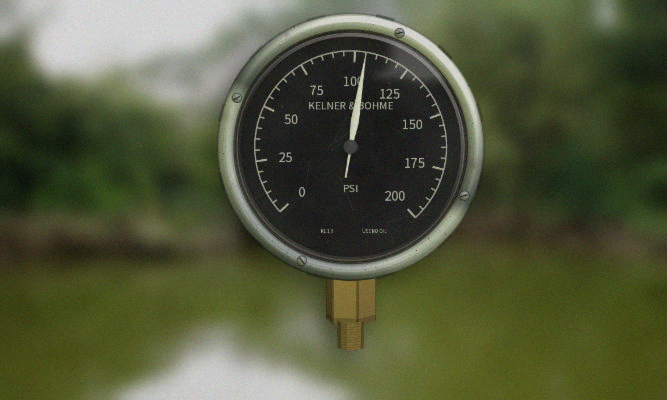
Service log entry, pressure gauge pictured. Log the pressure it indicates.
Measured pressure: 105 psi
